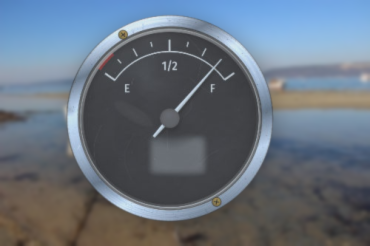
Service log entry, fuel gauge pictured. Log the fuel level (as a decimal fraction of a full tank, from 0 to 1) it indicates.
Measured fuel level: 0.875
